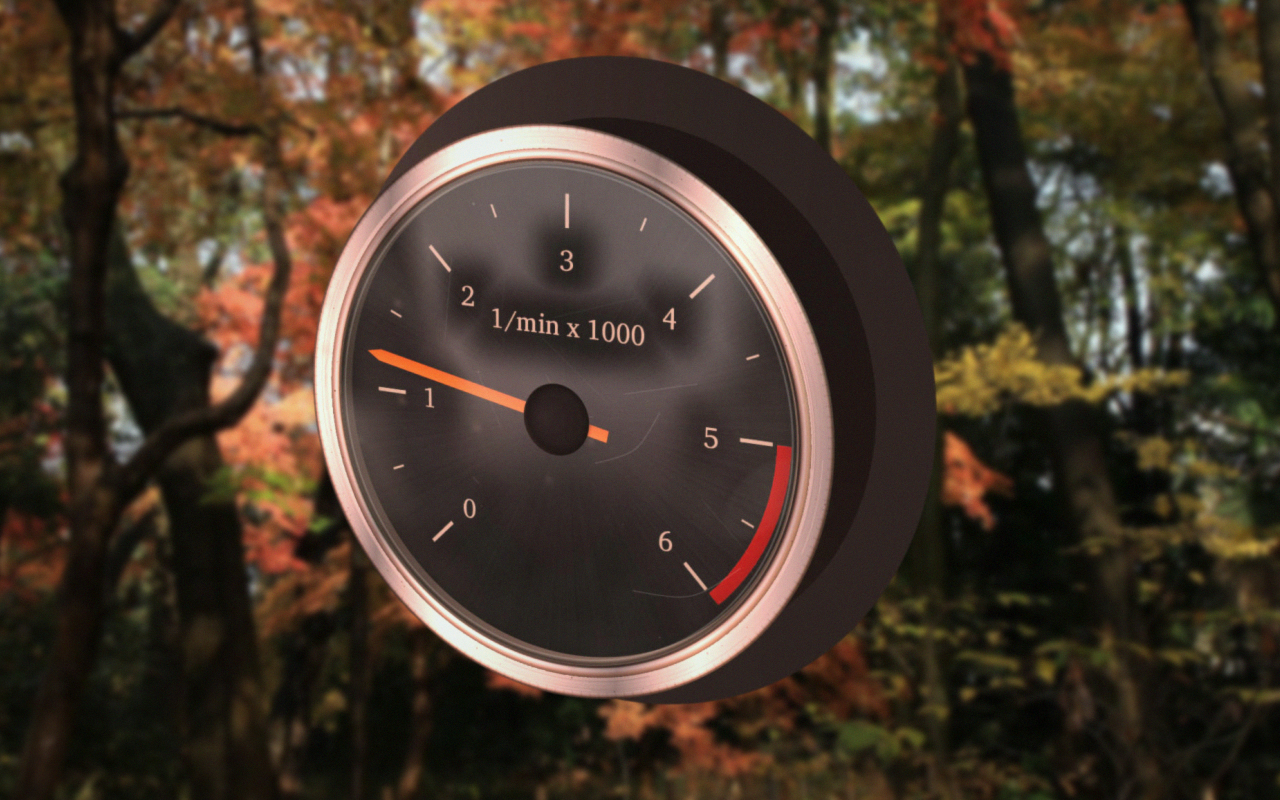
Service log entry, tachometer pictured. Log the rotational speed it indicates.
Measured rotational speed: 1250 rpm
